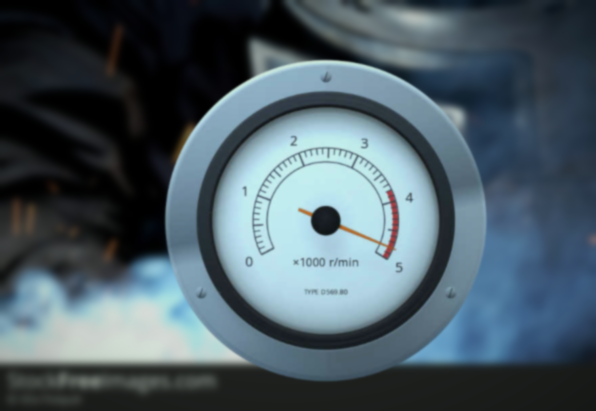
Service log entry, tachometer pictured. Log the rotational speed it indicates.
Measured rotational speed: 4800 rpm
